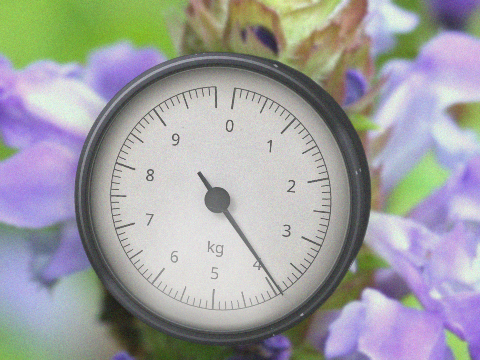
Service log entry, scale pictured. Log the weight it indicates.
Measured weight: 3.9 kg
